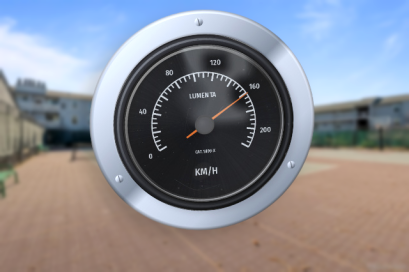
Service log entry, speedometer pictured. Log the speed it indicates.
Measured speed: 160 km/h
